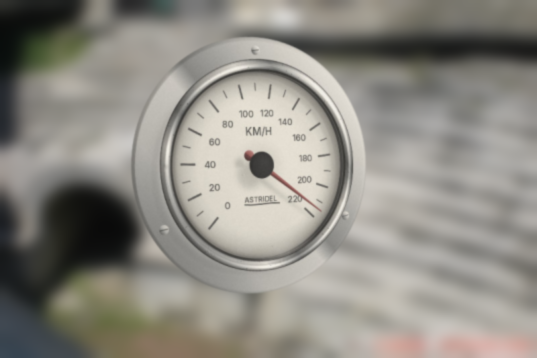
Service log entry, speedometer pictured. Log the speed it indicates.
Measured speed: 215 km/h
